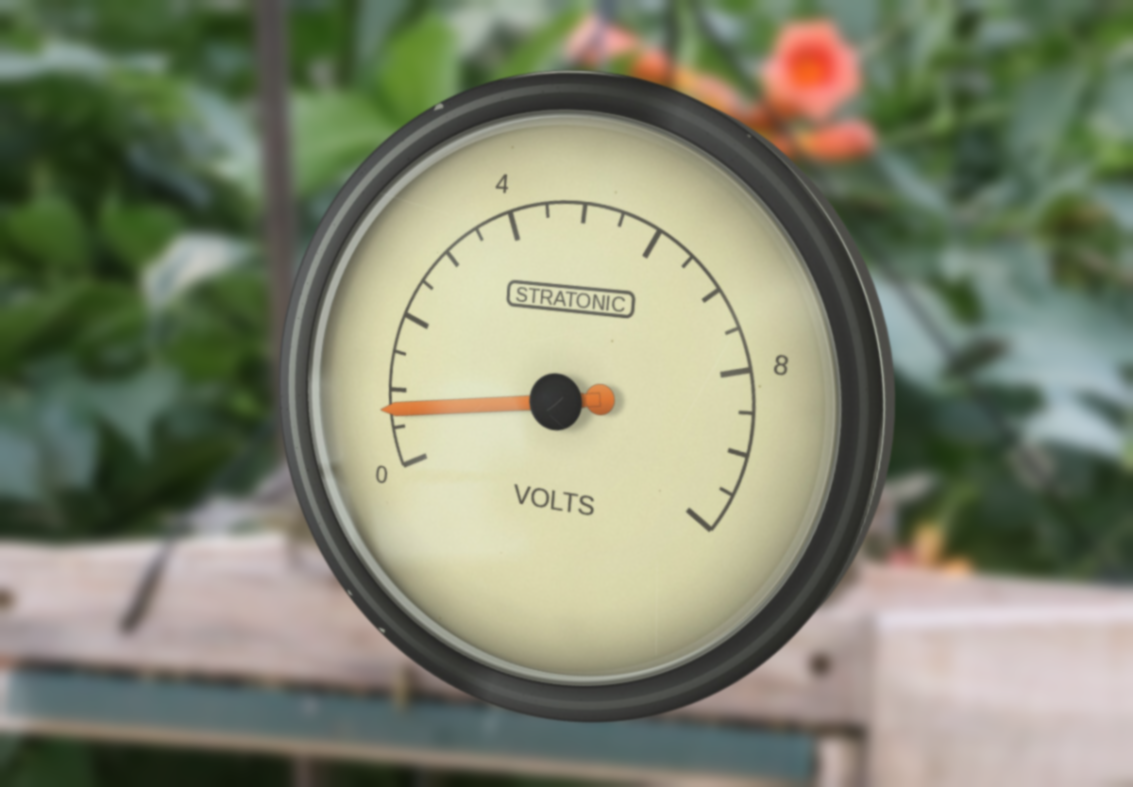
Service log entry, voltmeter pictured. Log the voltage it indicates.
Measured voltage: 0.75 V
